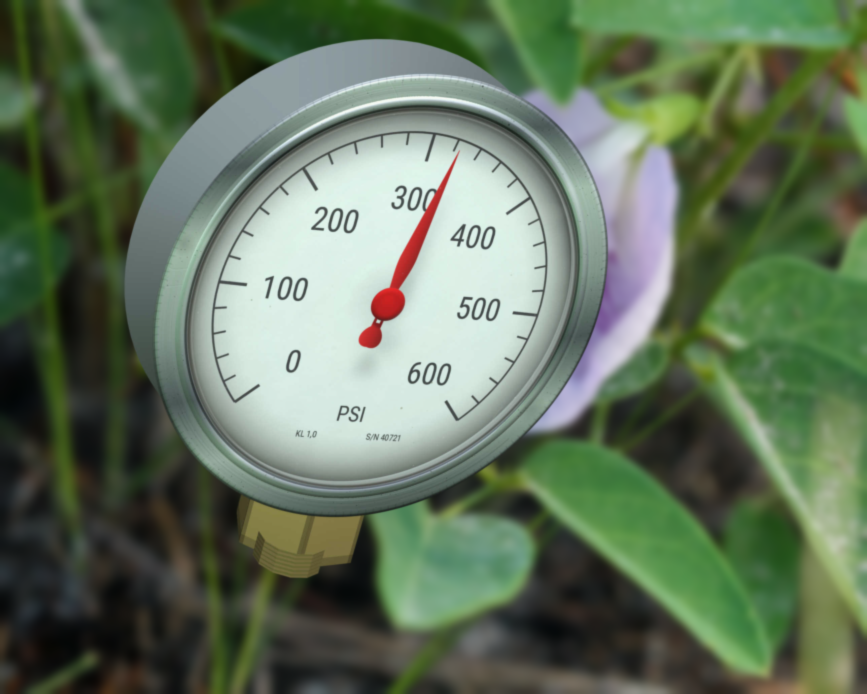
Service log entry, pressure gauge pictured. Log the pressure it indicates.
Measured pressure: 320 psi
